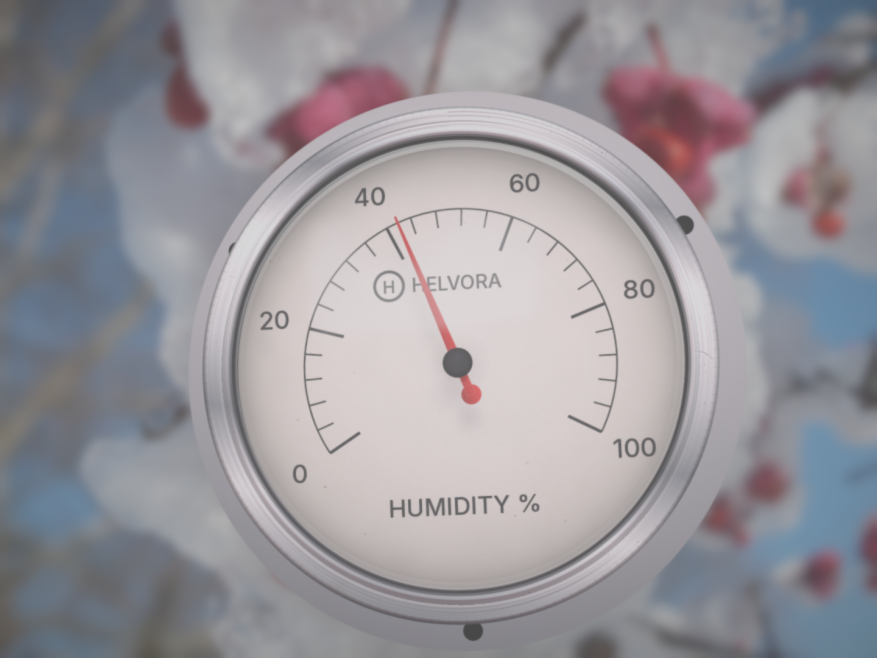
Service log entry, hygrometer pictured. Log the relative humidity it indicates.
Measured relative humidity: 42 %
